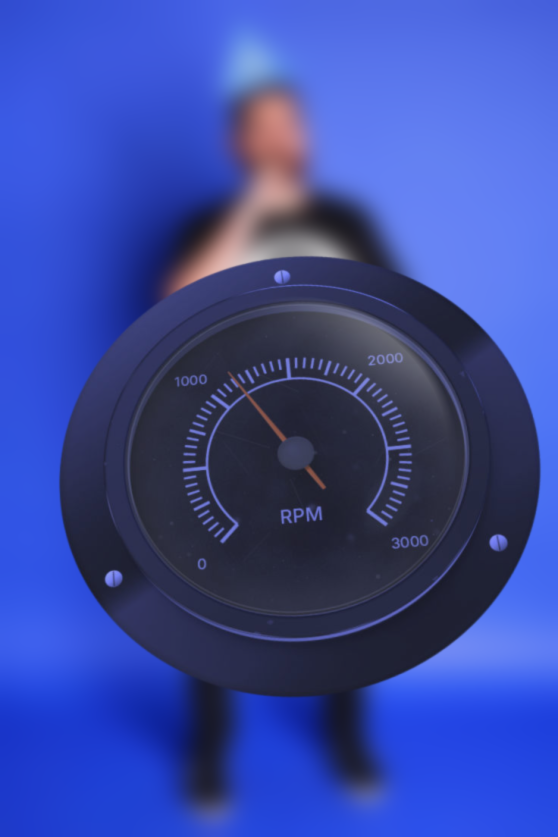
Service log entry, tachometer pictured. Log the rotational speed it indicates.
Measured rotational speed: 1150 rpm
